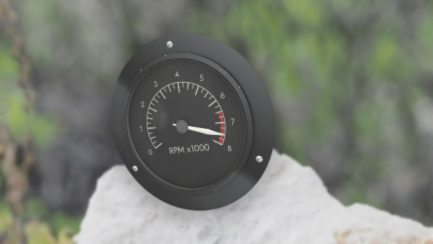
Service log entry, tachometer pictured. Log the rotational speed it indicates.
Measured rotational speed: 7500 rpm
